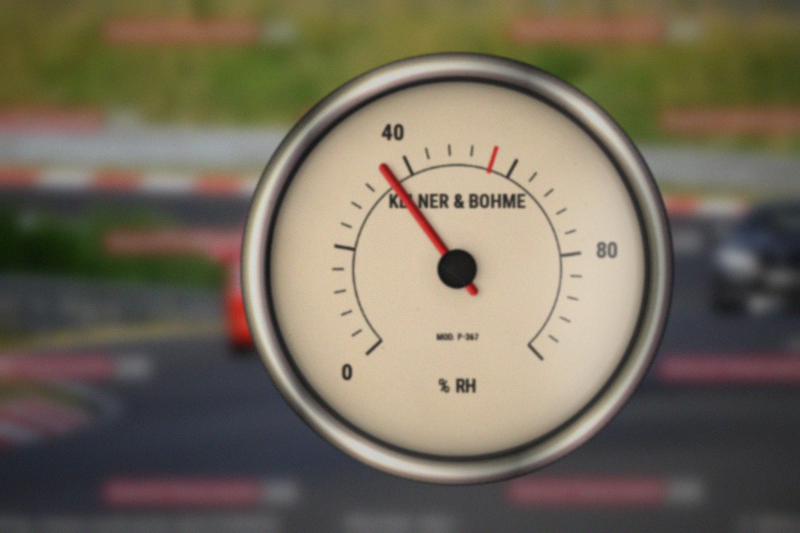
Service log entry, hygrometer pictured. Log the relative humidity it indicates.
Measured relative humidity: 36 %
